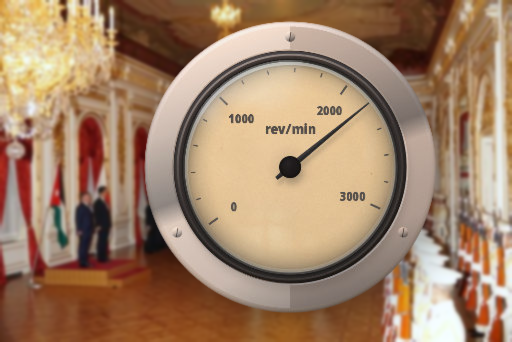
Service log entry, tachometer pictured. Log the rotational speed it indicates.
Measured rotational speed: 2200 rpm
